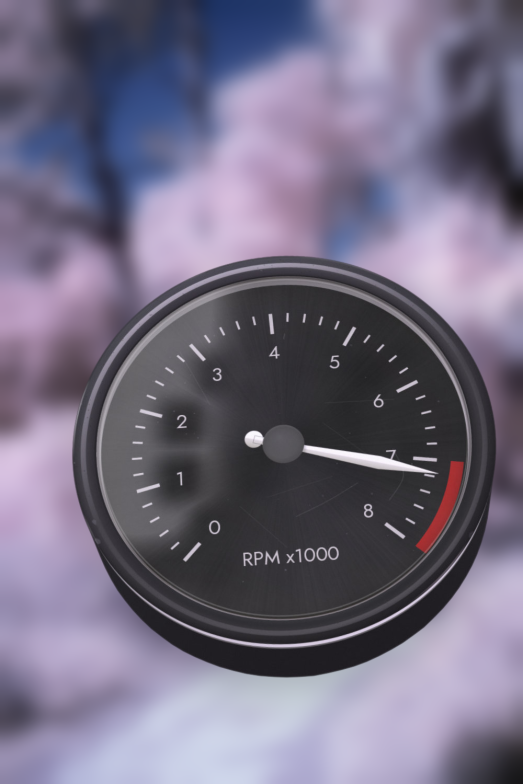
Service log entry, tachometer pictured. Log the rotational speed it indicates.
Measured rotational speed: 7200 rpm
